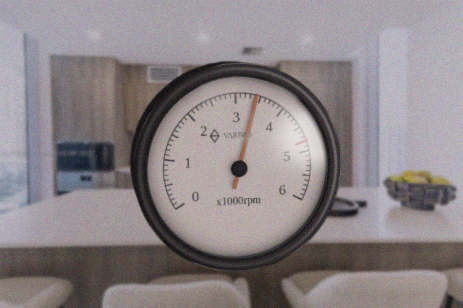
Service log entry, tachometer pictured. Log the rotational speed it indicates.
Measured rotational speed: 3400 rpm
